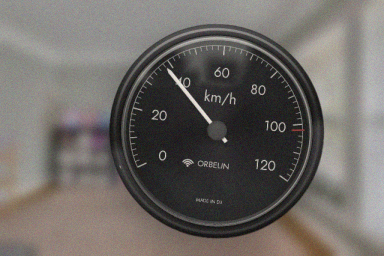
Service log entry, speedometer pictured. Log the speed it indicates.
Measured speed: 38 km/h
